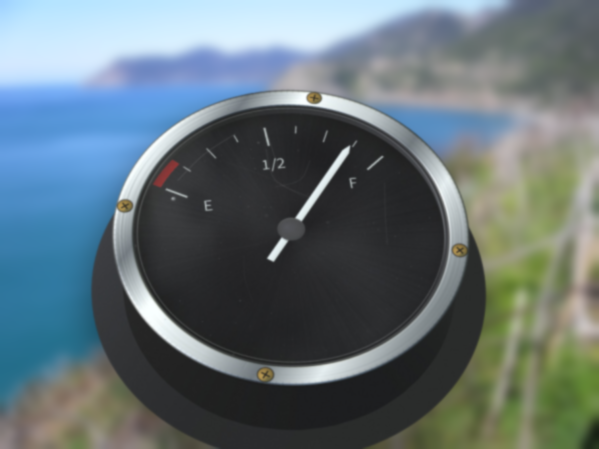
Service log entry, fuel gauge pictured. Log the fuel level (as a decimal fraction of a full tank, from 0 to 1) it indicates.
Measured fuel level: 0.875
